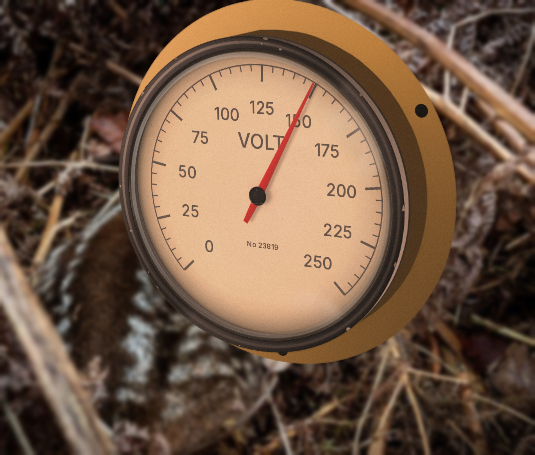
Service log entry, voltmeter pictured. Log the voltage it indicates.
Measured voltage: 150 V
